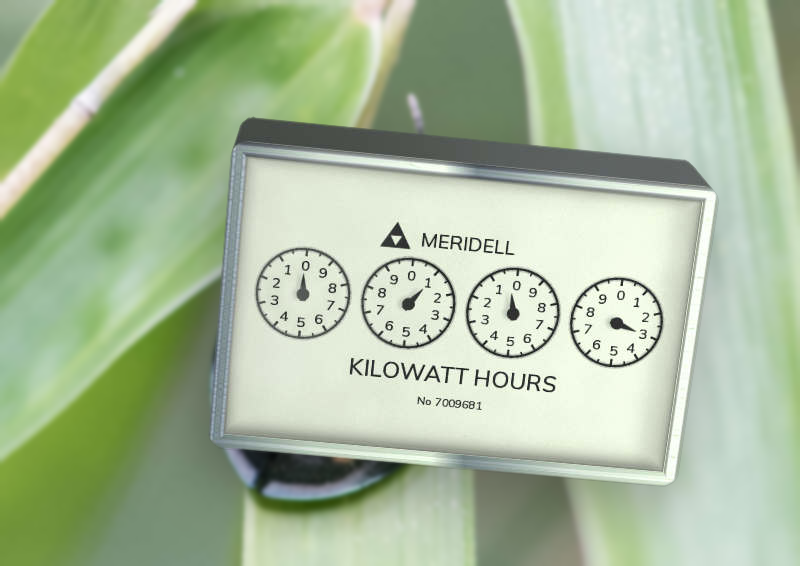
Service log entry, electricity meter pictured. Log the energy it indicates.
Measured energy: 103 kWh
